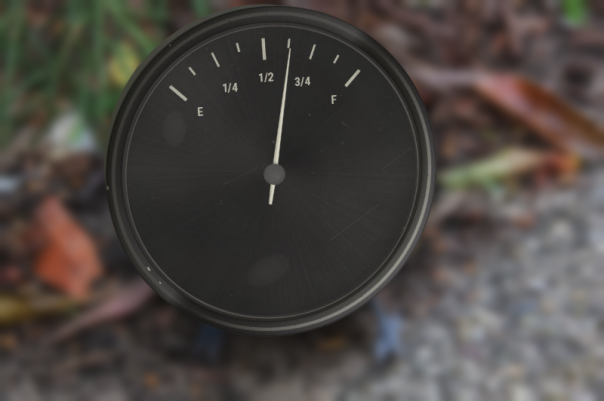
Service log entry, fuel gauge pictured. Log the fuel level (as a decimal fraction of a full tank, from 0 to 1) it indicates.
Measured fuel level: 0.625
